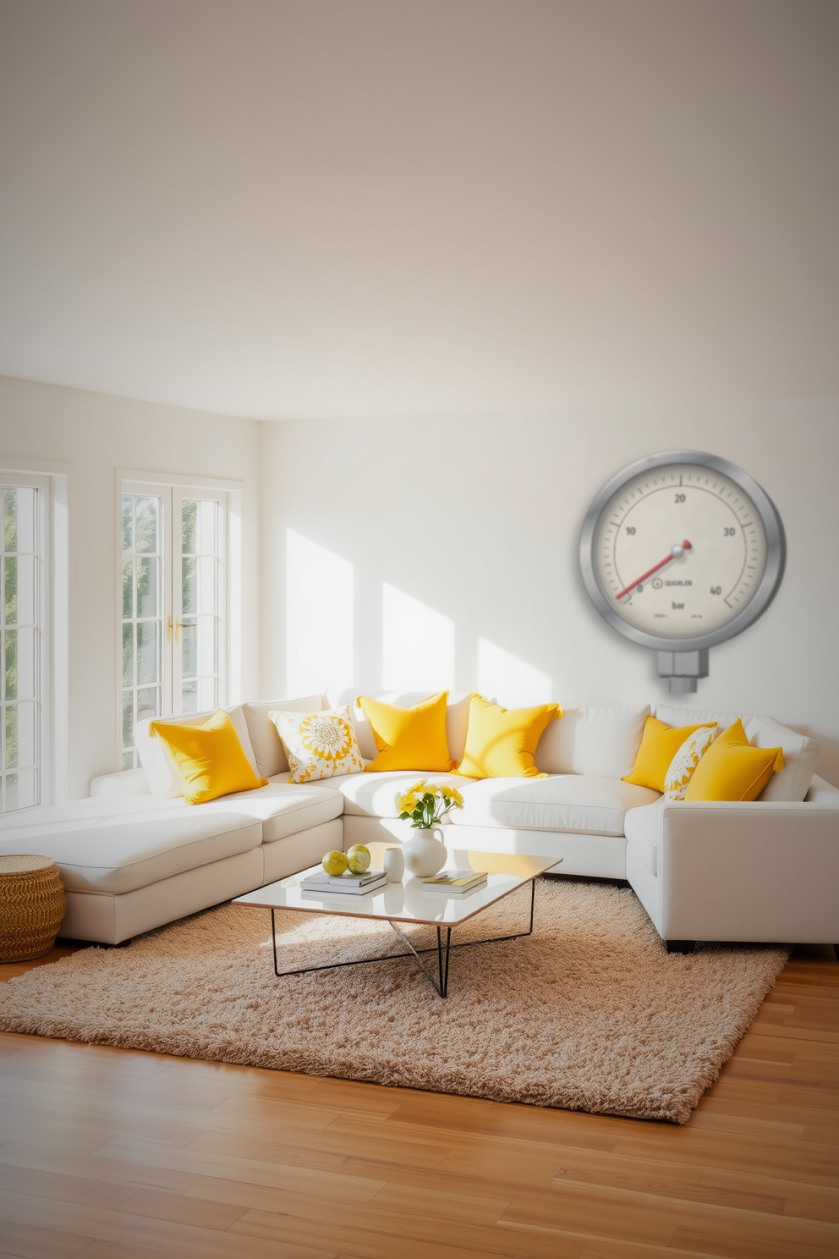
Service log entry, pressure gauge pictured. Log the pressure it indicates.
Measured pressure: 1 bar
